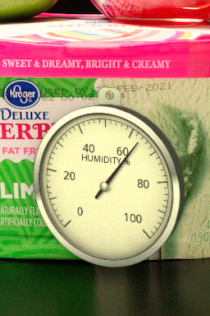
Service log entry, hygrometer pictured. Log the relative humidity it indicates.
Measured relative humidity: 64 %
